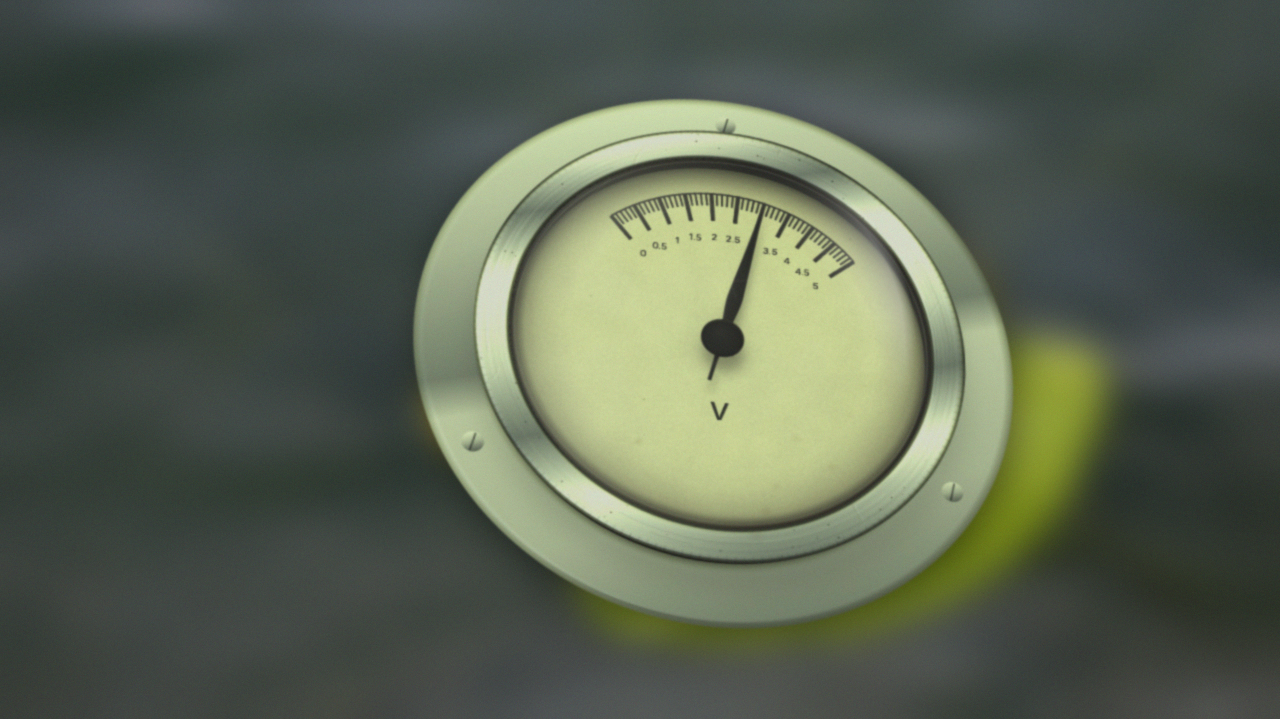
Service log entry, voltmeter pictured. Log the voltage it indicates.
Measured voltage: 3 V
